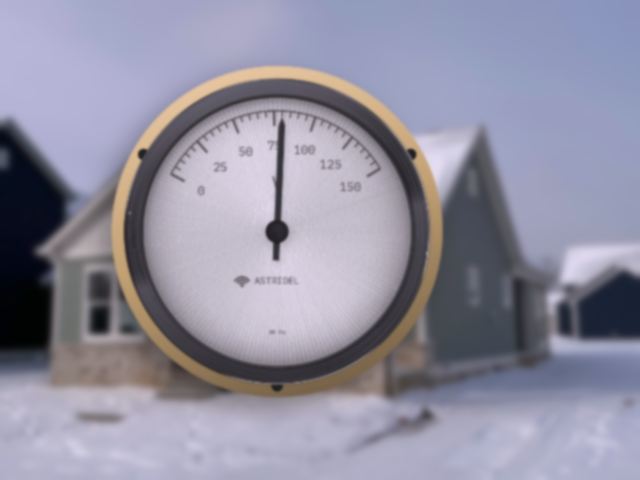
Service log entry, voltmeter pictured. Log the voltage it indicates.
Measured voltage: 80 V
